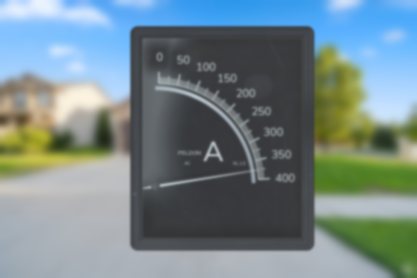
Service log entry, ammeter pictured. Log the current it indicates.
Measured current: 375 A
